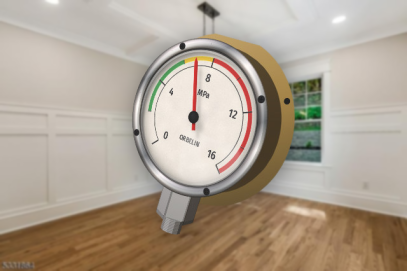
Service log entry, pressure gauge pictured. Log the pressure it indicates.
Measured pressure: 7 MPa
